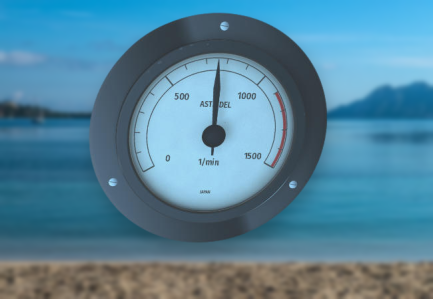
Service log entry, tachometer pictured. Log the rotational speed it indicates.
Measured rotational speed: 750 rpm
